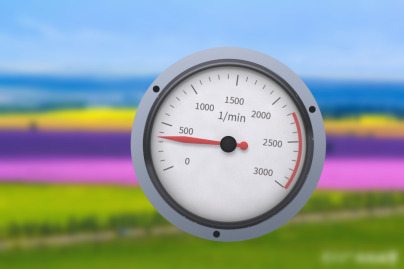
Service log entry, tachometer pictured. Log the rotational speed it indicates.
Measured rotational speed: 350 rpm
